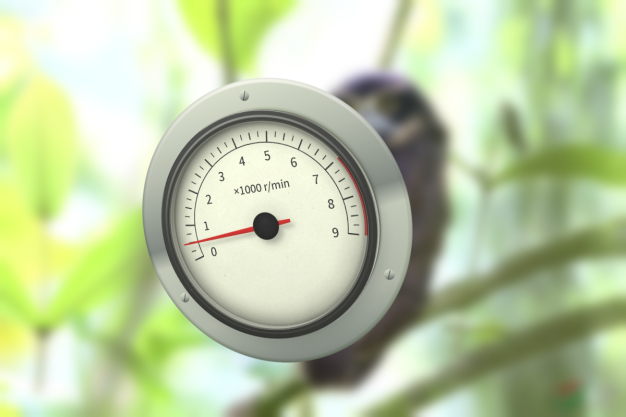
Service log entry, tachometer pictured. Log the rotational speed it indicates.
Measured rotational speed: 500 rpm
